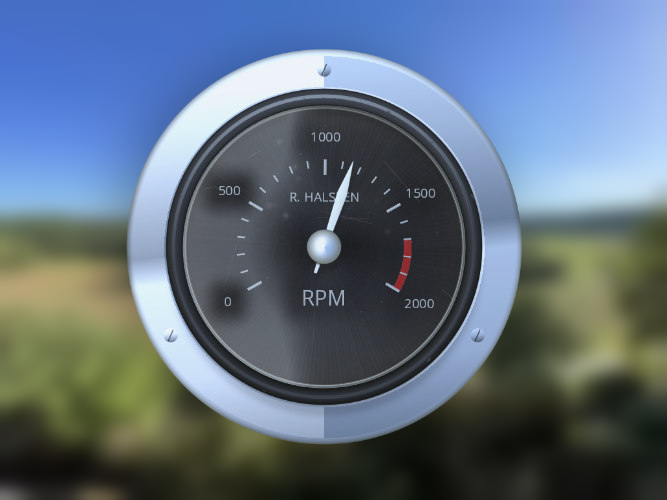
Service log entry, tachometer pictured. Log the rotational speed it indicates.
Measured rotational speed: 1150 rpm
